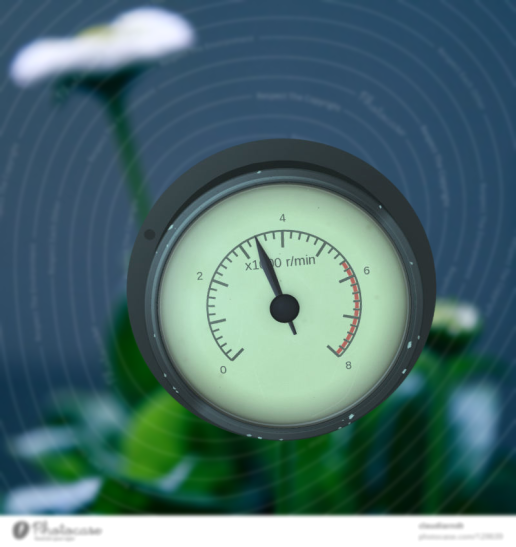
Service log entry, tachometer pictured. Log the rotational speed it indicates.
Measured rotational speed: 3400 rpm
